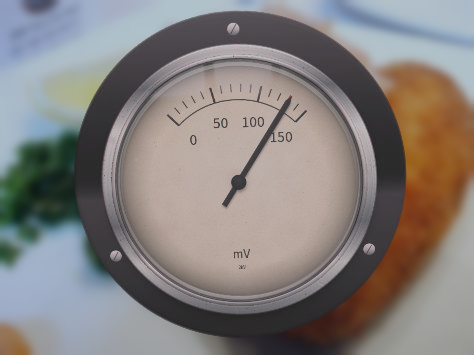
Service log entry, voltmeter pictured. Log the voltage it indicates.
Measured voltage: 130 mV
